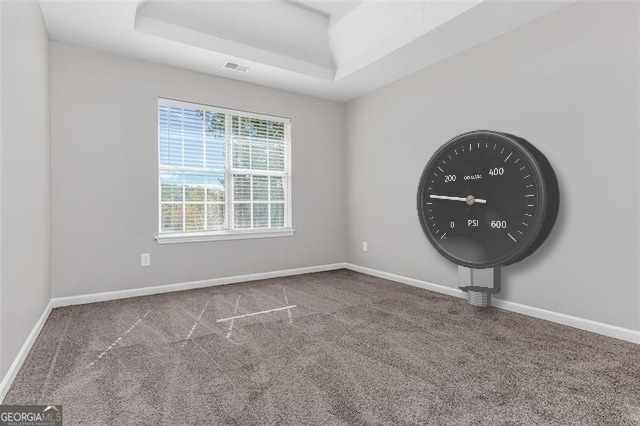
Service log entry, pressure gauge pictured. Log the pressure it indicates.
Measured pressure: 120 psi
